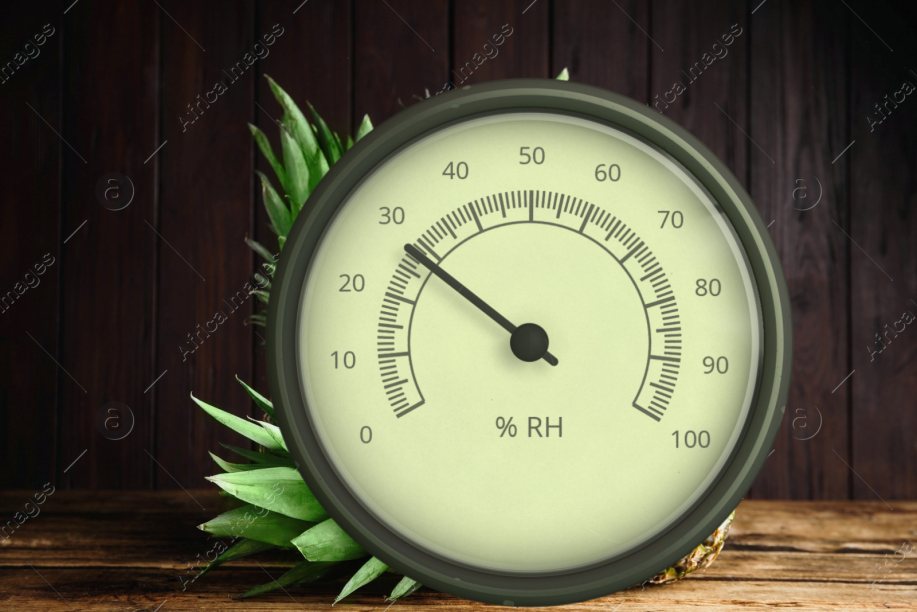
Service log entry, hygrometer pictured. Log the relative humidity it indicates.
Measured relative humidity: 28 %
